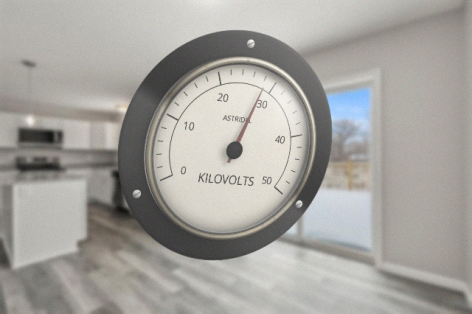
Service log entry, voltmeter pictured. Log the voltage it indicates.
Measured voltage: 28 kV
